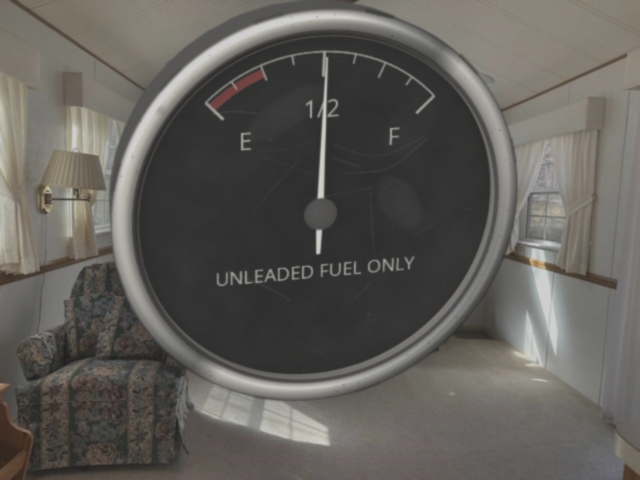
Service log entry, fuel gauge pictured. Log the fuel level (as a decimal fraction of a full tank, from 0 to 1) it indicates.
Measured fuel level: 0.5
